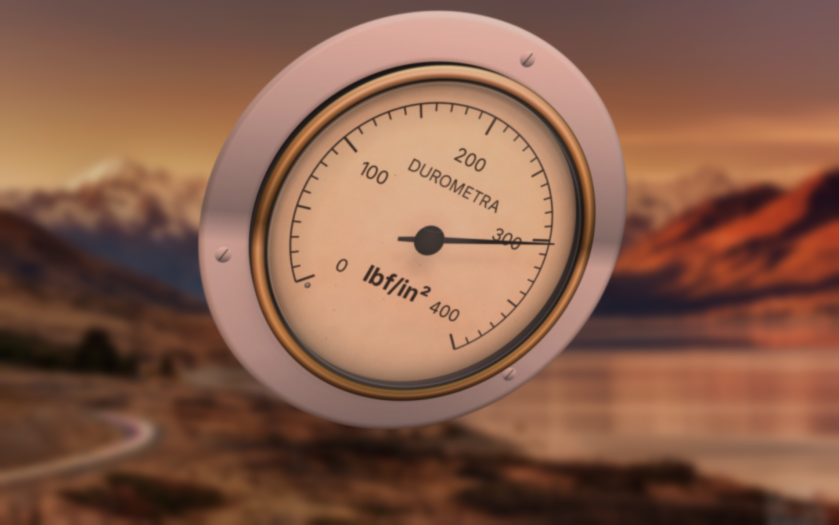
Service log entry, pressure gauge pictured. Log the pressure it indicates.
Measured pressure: 300 psi
